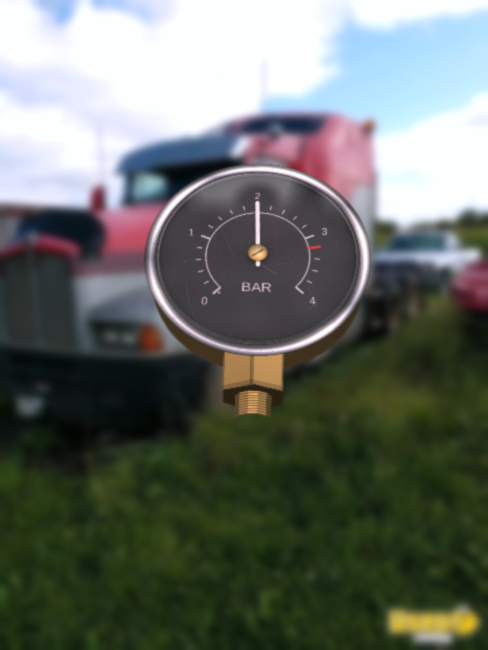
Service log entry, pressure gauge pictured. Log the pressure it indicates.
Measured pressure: 2 bar
